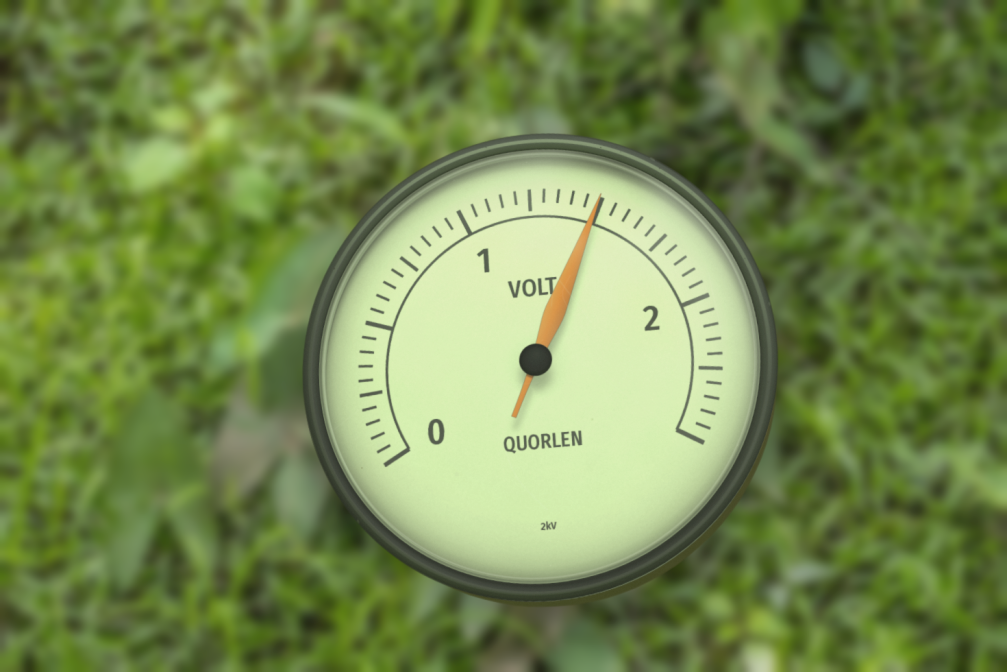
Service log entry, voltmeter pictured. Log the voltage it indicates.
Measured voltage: 1.5 V
